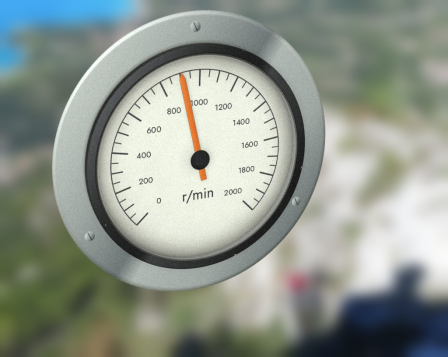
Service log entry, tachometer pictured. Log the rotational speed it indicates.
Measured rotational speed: 900 rpm
